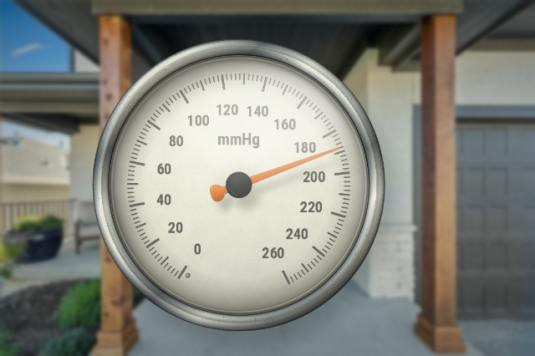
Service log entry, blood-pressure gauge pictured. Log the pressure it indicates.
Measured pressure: 188 mmHg
